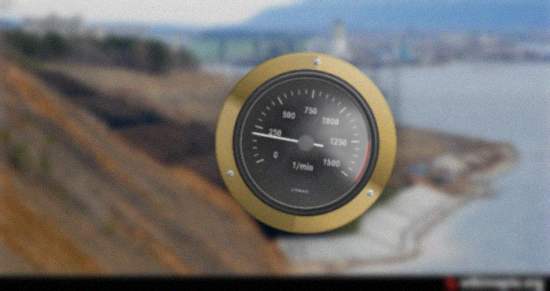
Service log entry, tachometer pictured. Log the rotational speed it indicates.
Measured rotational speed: 200 rpm
